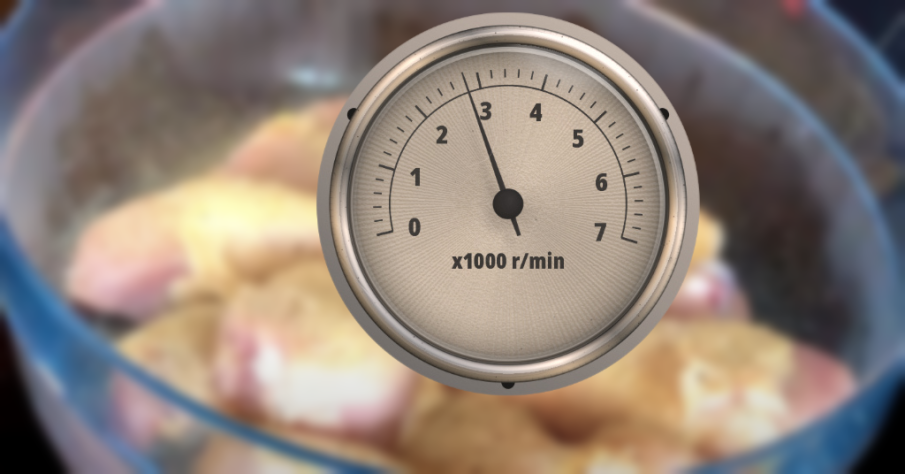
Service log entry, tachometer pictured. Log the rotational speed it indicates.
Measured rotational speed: 2800 rpm
